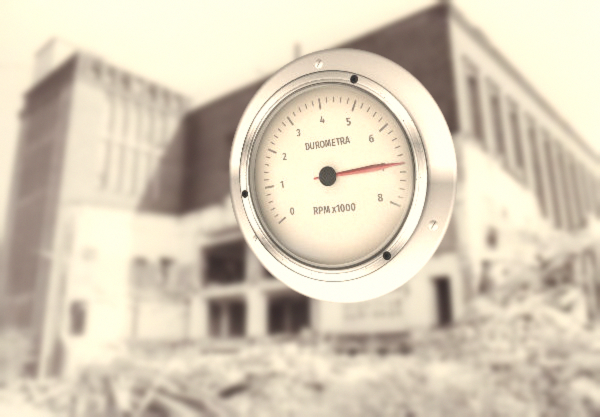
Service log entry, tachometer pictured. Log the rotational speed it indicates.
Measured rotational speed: 7000 rpm
